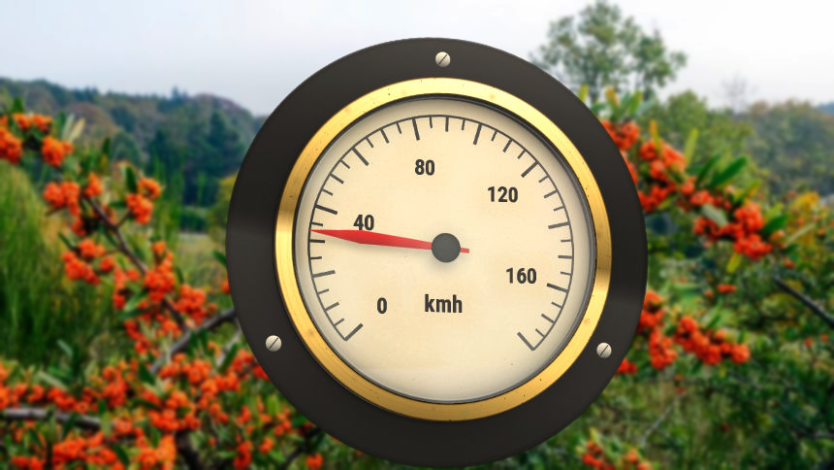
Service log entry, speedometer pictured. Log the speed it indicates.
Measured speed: 32.5 km/h
